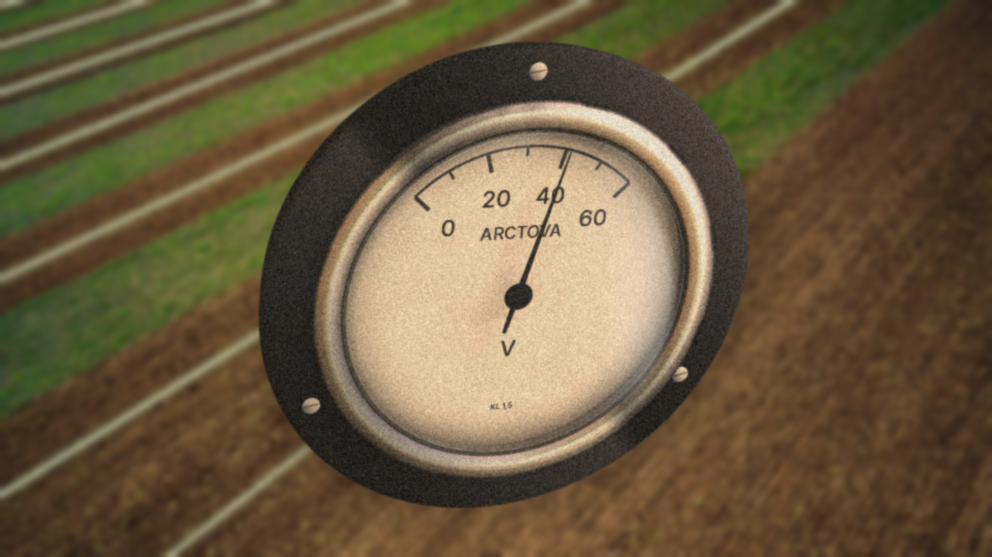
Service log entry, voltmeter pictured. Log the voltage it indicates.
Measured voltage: 40 V
